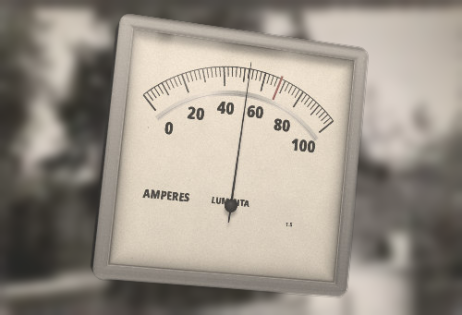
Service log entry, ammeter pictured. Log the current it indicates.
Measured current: 52 A
